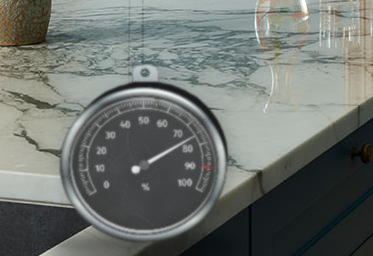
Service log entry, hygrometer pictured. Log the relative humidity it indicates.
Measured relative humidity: 75 %
